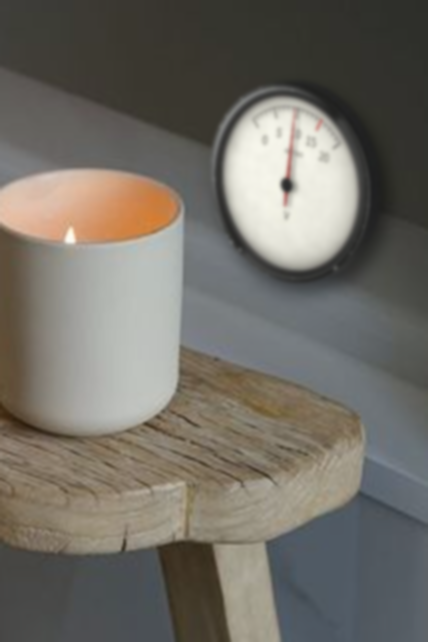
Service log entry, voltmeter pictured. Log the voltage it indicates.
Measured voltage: 10 V
